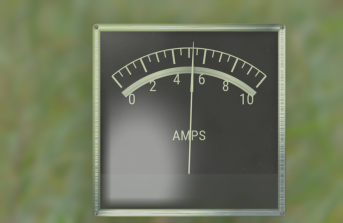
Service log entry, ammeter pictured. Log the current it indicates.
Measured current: 5.25 A
